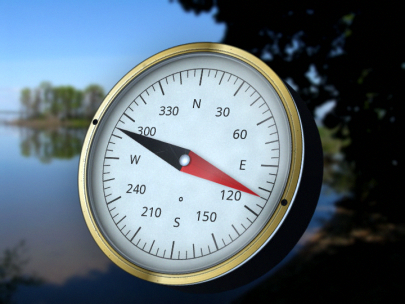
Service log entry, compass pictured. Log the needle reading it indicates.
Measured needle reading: 110 °
